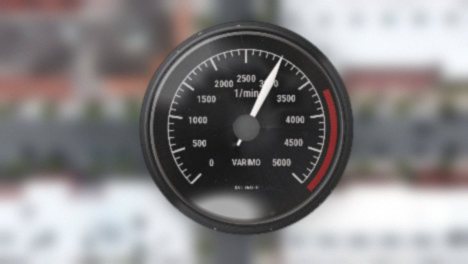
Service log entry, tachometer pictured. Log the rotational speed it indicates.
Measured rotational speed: 3000 rpm
